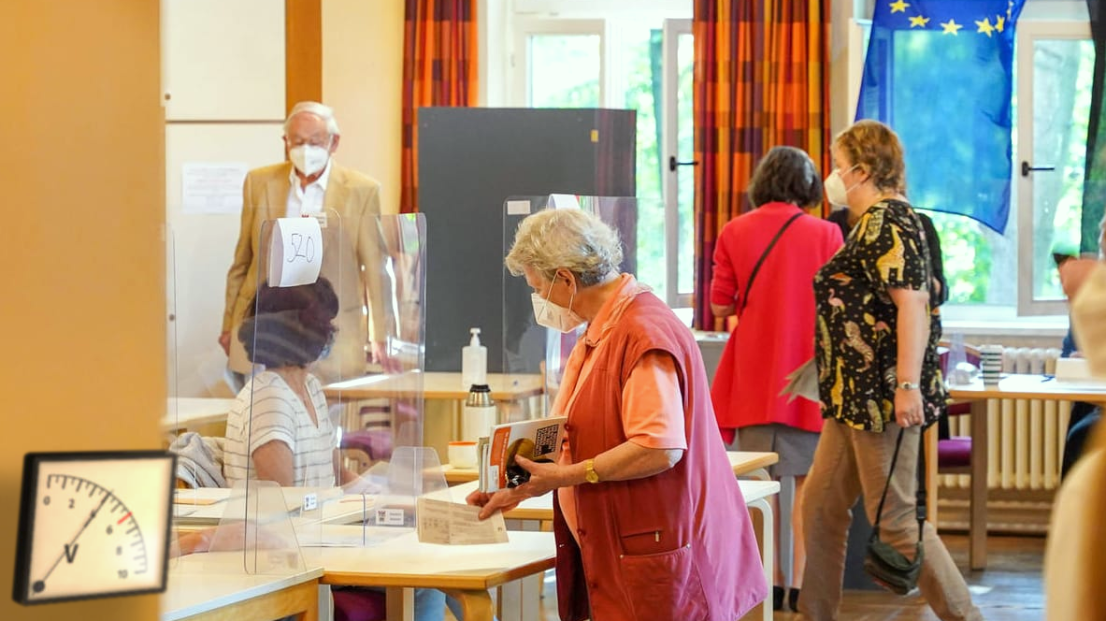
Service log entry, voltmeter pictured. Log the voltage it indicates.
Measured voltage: 4 V
